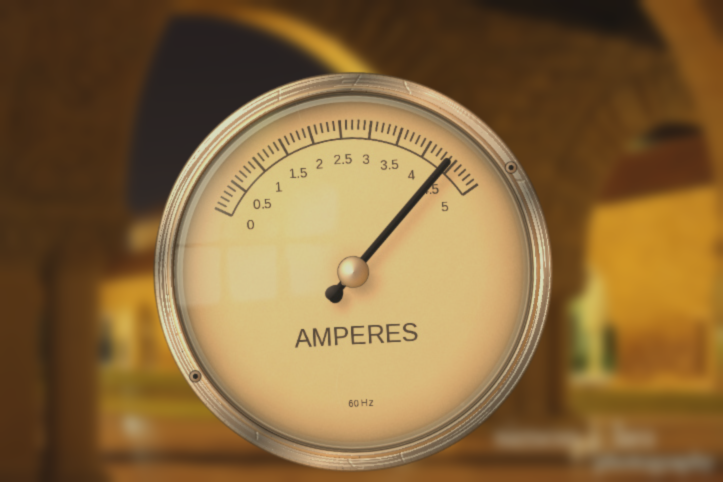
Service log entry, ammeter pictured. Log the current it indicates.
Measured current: 4.4 A
